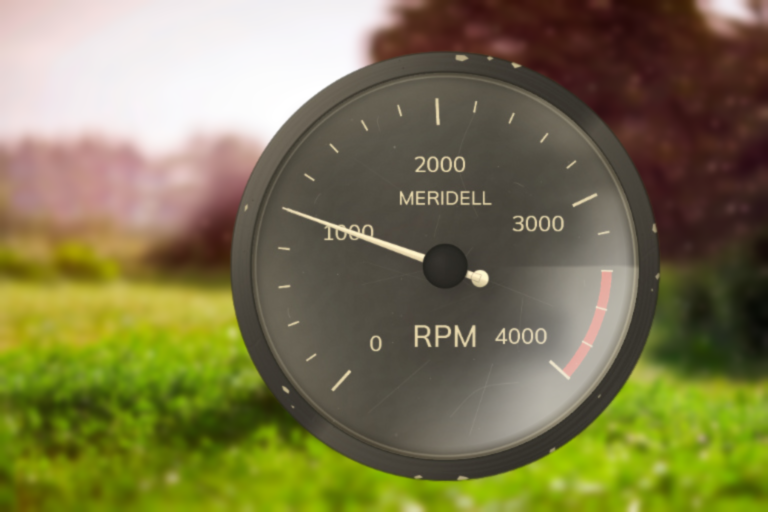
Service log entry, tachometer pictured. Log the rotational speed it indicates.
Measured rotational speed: 1000 rpm
